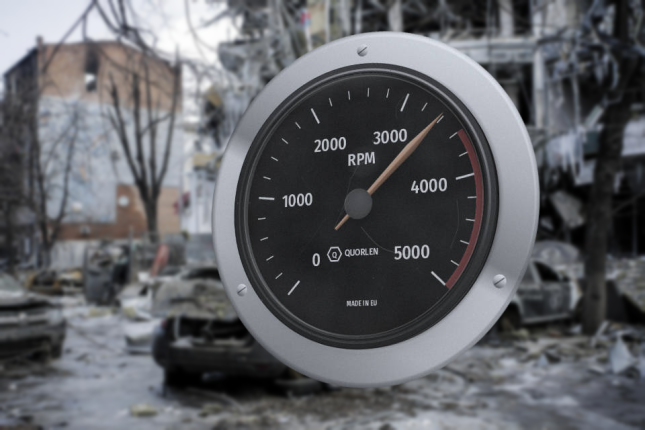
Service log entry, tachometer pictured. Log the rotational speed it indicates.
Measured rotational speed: 3400 rpm
